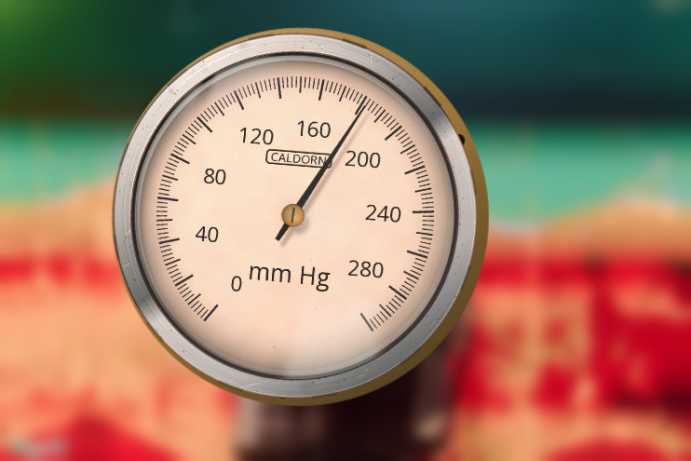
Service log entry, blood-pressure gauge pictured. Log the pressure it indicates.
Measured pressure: 182 mmHg
